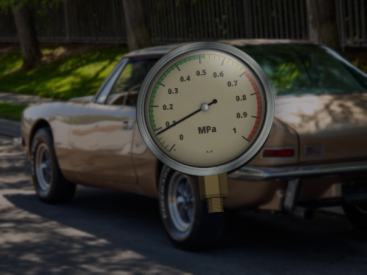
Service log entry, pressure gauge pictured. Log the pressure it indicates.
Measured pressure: 0.08 MPa
